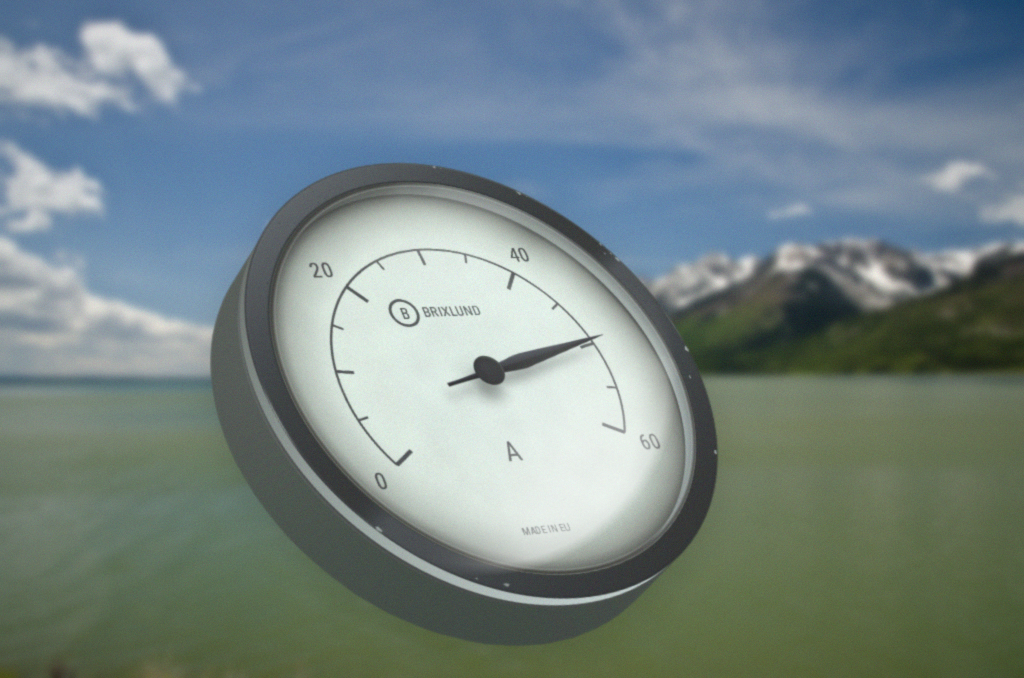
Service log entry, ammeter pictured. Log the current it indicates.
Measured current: 50 A
